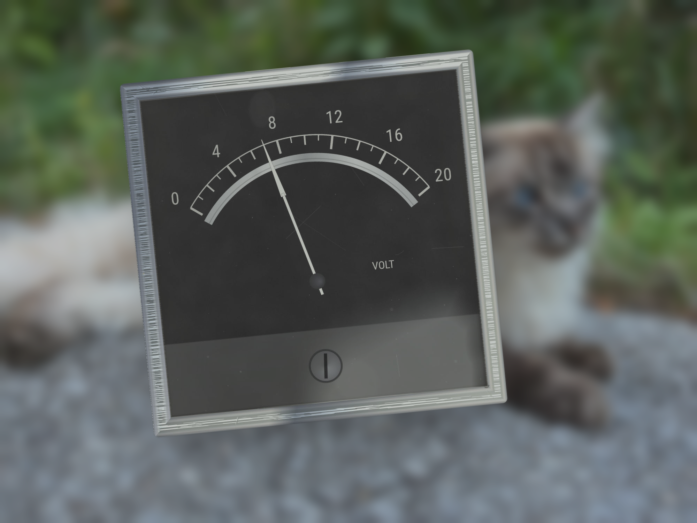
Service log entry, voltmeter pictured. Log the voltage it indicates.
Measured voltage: 7 V
